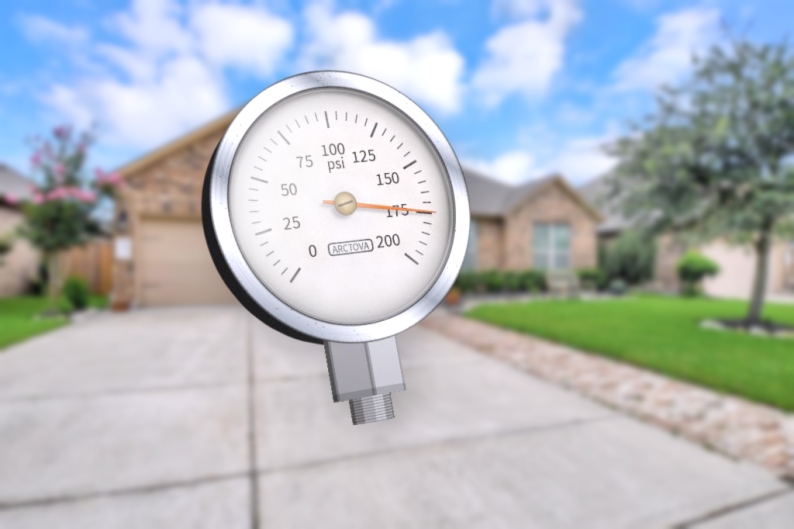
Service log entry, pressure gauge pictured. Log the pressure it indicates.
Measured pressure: 175 psi
